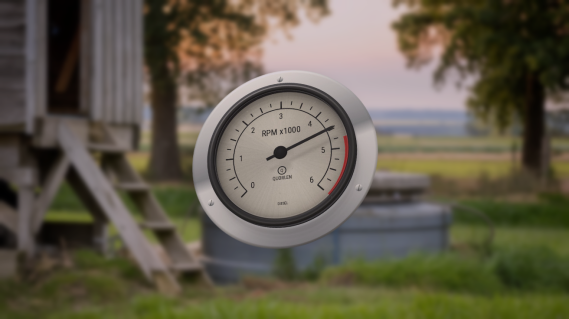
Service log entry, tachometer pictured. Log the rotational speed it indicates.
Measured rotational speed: 4500 rpm
